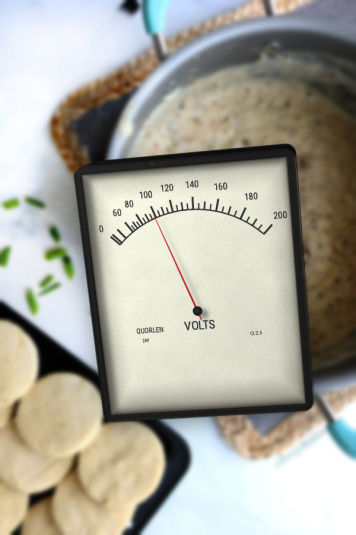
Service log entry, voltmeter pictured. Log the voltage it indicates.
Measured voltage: 100 V
